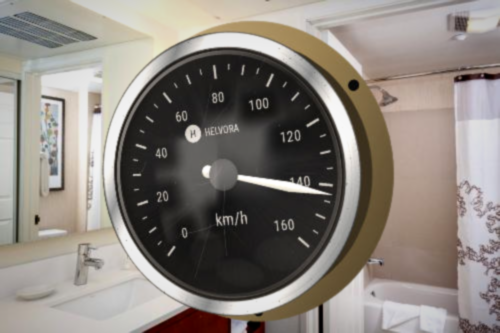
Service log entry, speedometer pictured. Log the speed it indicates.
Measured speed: 142.5 km/h
